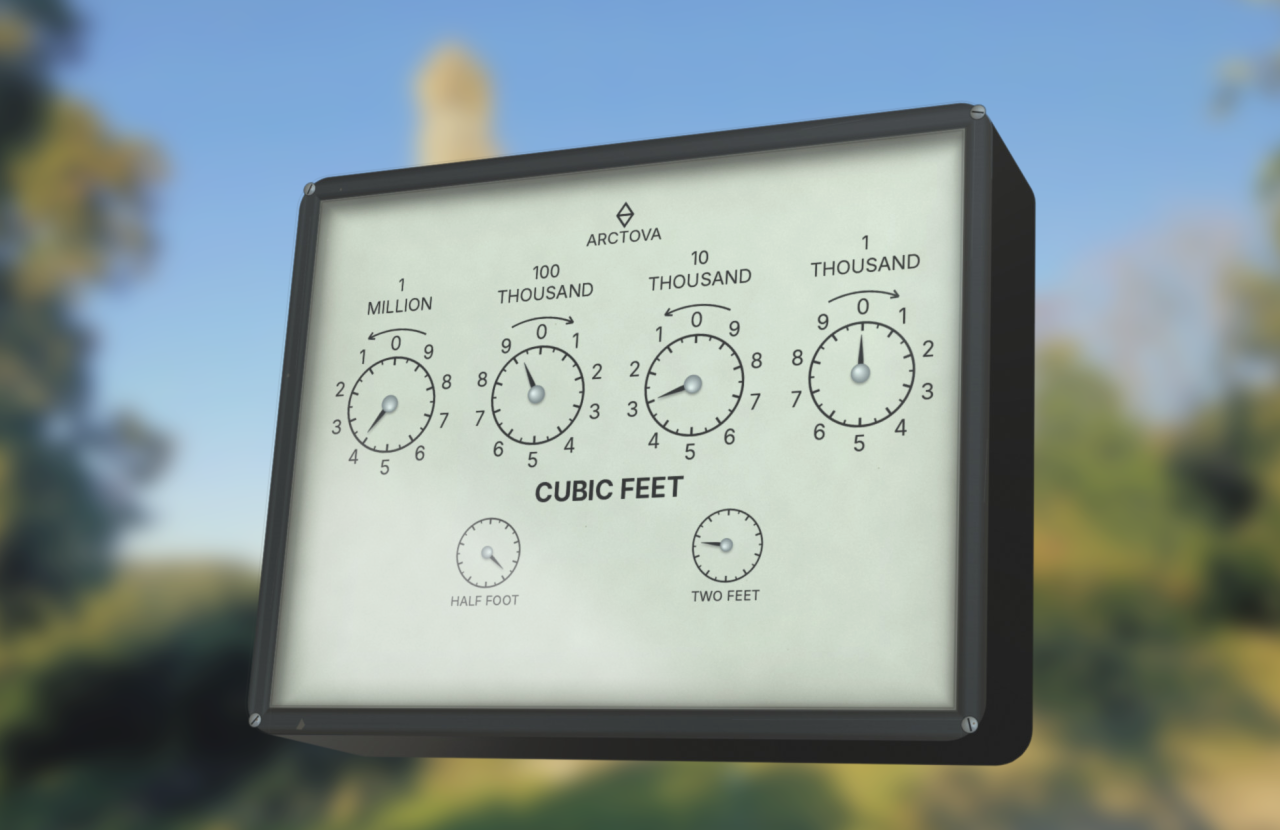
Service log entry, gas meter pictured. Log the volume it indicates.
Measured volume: 393000 ft³
